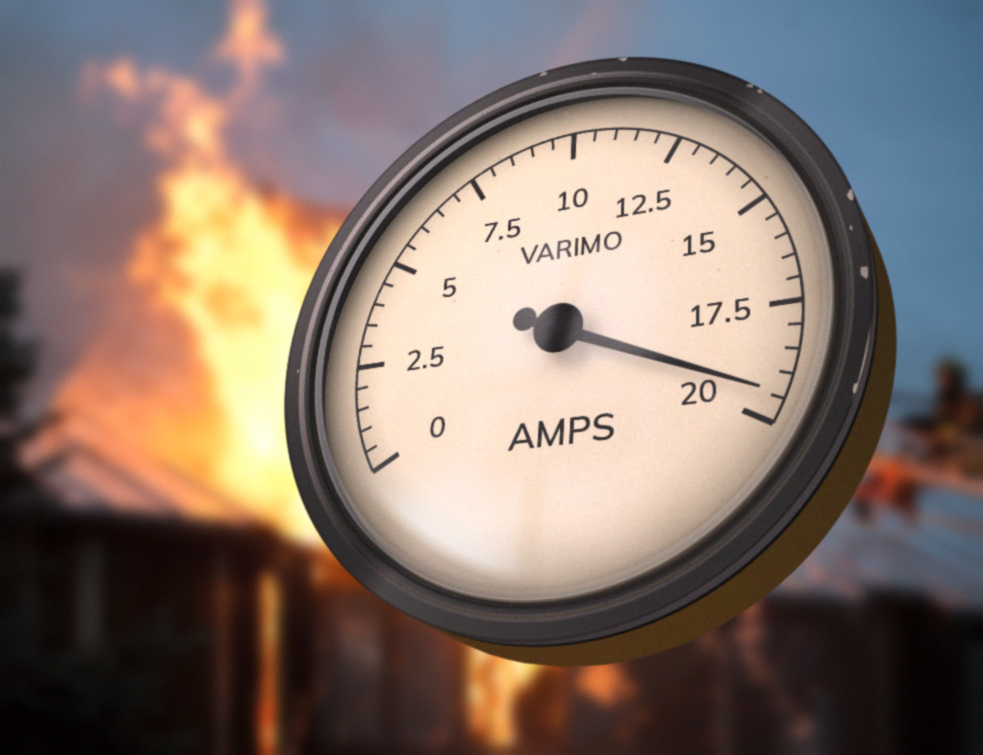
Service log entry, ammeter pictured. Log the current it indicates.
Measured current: 19.5 A
